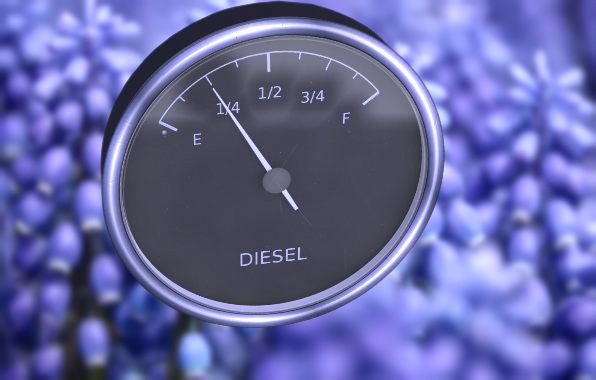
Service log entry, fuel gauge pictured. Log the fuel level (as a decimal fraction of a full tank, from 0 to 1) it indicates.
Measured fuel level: 0.25
